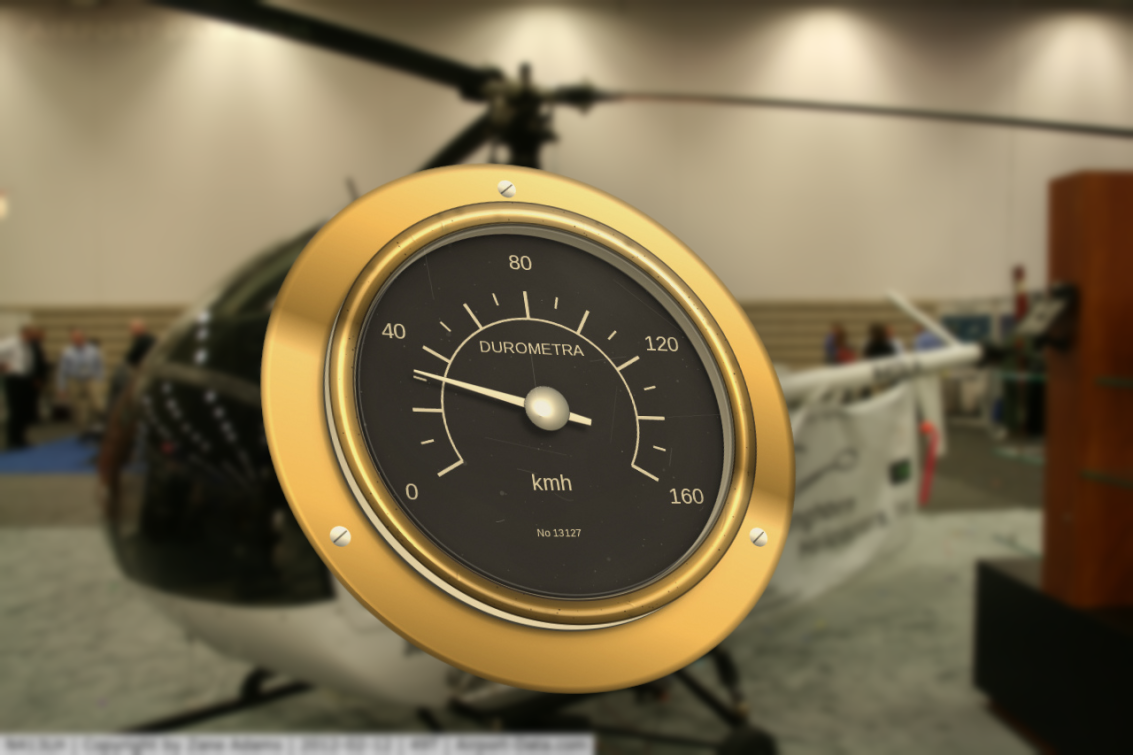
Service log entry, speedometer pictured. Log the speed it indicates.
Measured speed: 30 km/h
